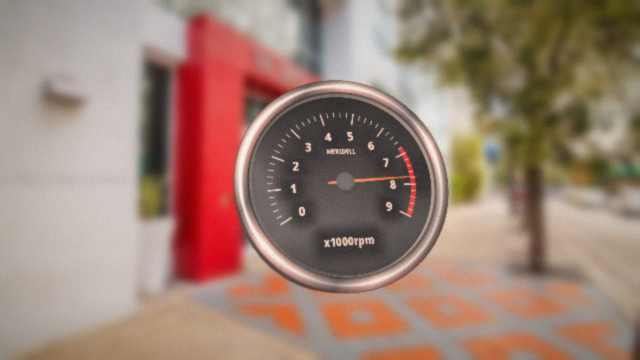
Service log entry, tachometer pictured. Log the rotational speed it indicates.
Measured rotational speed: 7800 rpm
